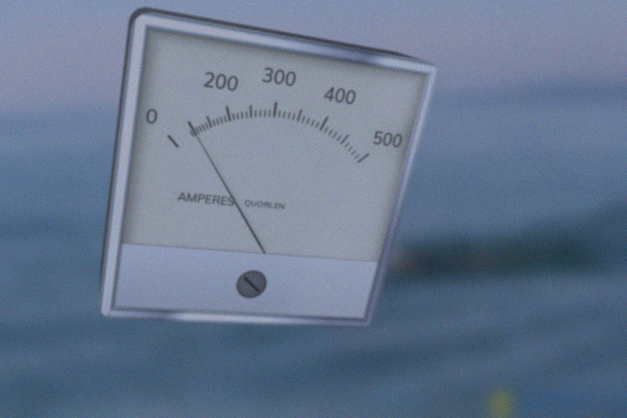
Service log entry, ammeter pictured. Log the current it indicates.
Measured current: 100 A
